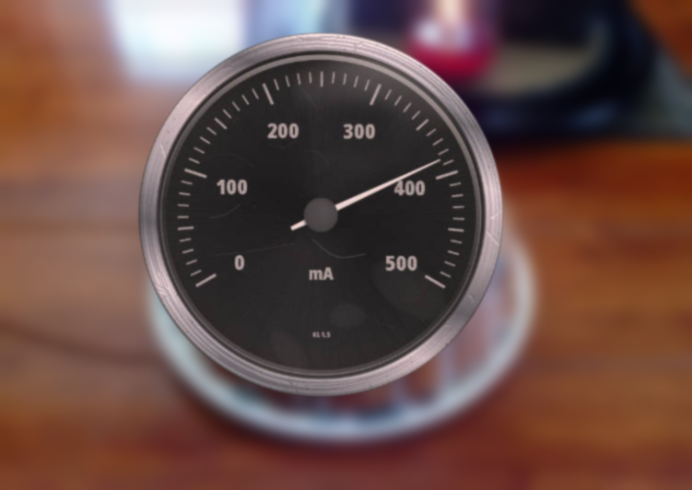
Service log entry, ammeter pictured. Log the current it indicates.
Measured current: 385 mA
